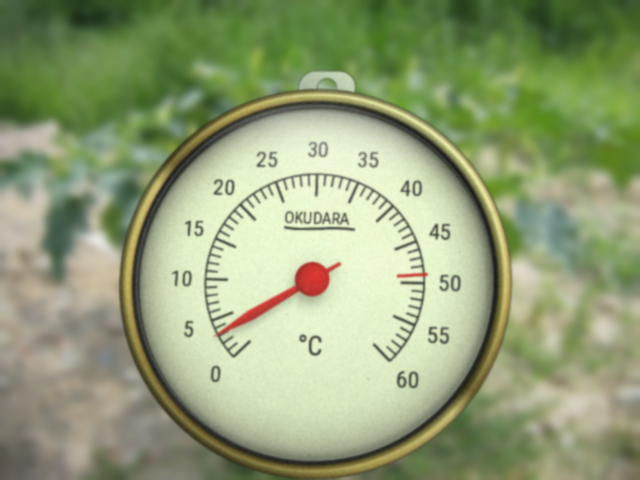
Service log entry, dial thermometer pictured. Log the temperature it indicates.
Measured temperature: 3 °C
